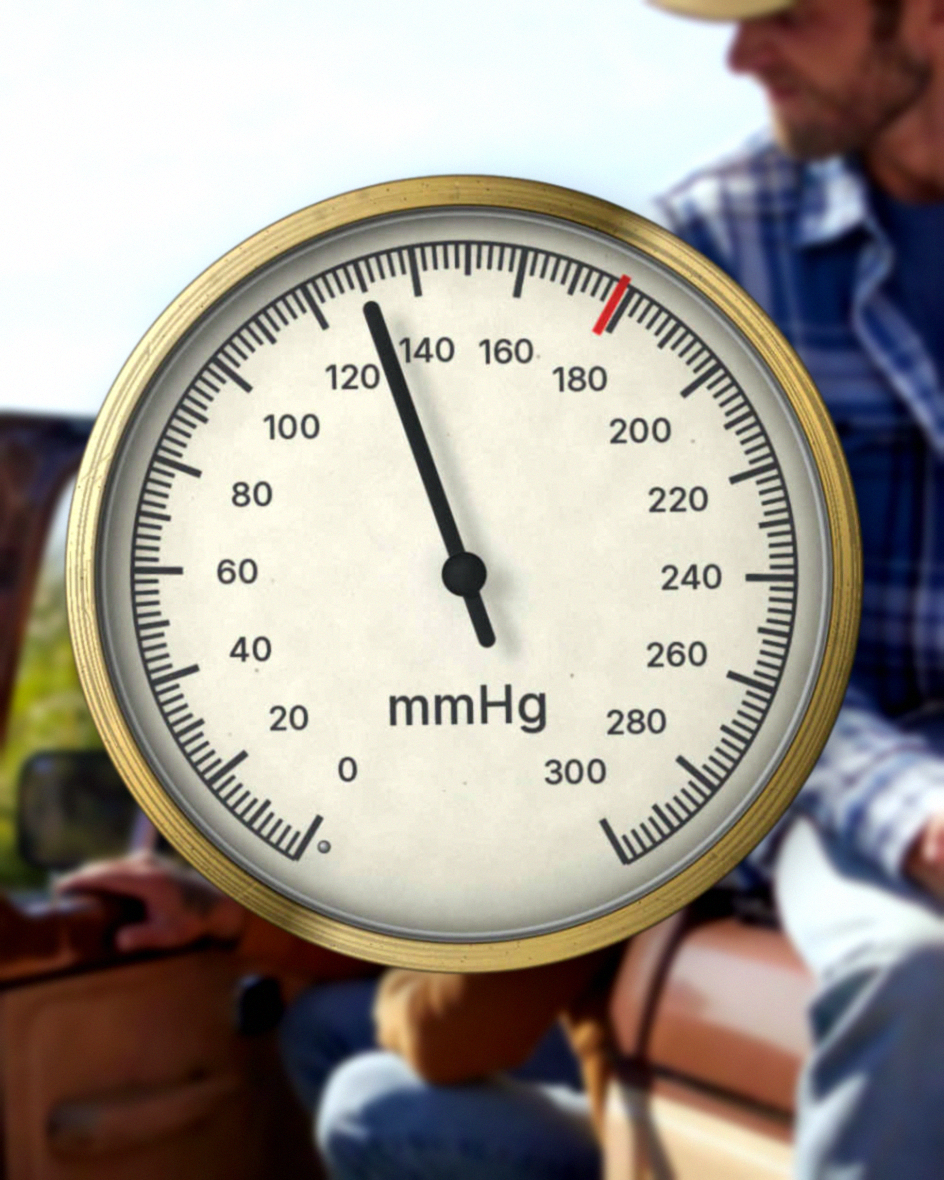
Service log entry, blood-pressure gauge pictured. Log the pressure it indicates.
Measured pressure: 130 mmHg
